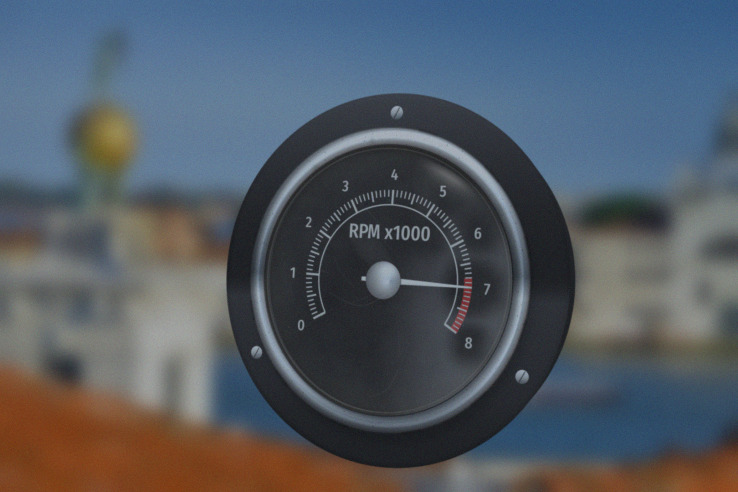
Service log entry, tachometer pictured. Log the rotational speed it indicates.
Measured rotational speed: 7000 rpm
